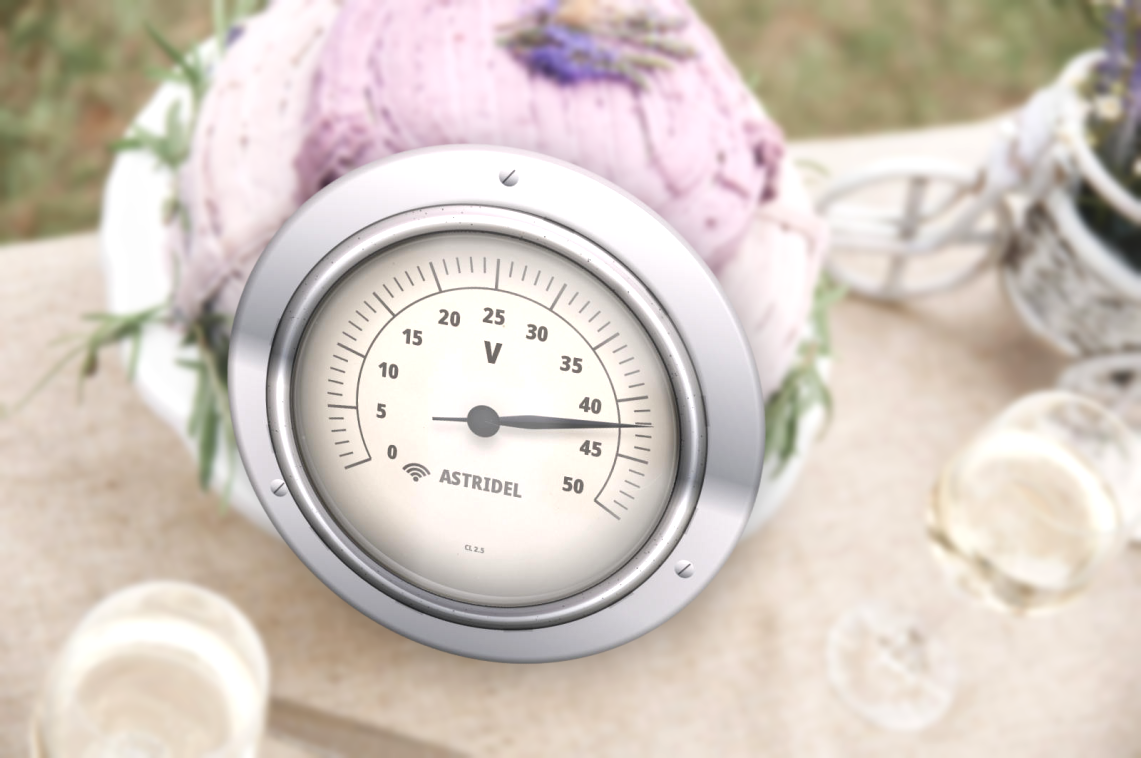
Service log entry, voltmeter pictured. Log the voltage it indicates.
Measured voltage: 42 V
